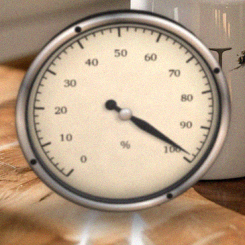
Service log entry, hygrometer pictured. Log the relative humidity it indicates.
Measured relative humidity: 98 %
